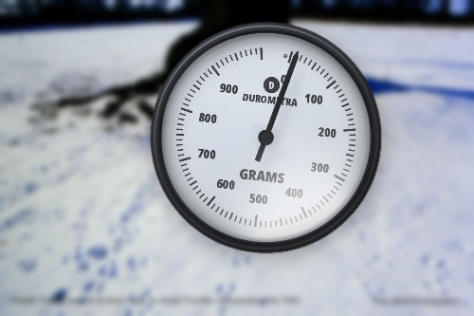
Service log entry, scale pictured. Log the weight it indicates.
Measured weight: 10 g
